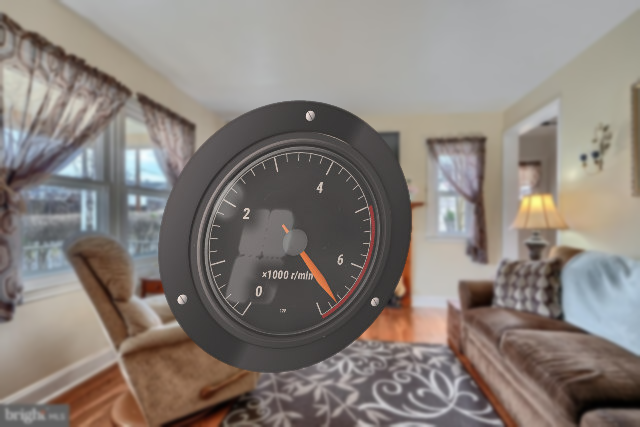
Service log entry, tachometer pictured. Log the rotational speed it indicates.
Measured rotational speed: 6700 rpm
